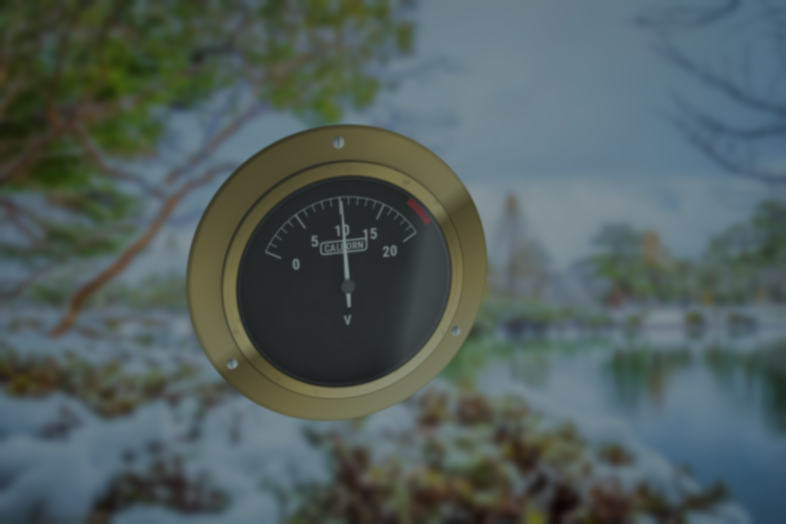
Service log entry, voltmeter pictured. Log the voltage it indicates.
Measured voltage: 10 V
